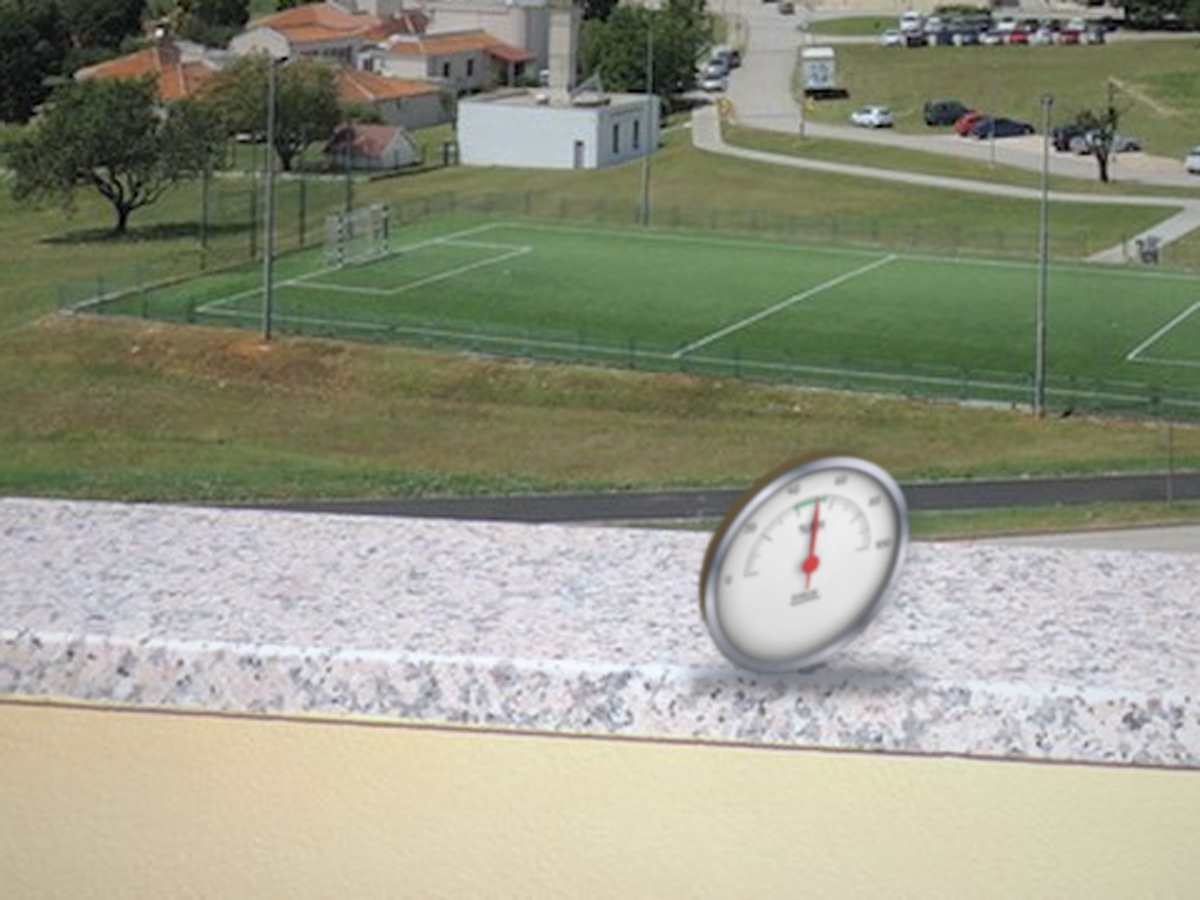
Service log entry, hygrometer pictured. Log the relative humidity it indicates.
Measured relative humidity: 50 %
